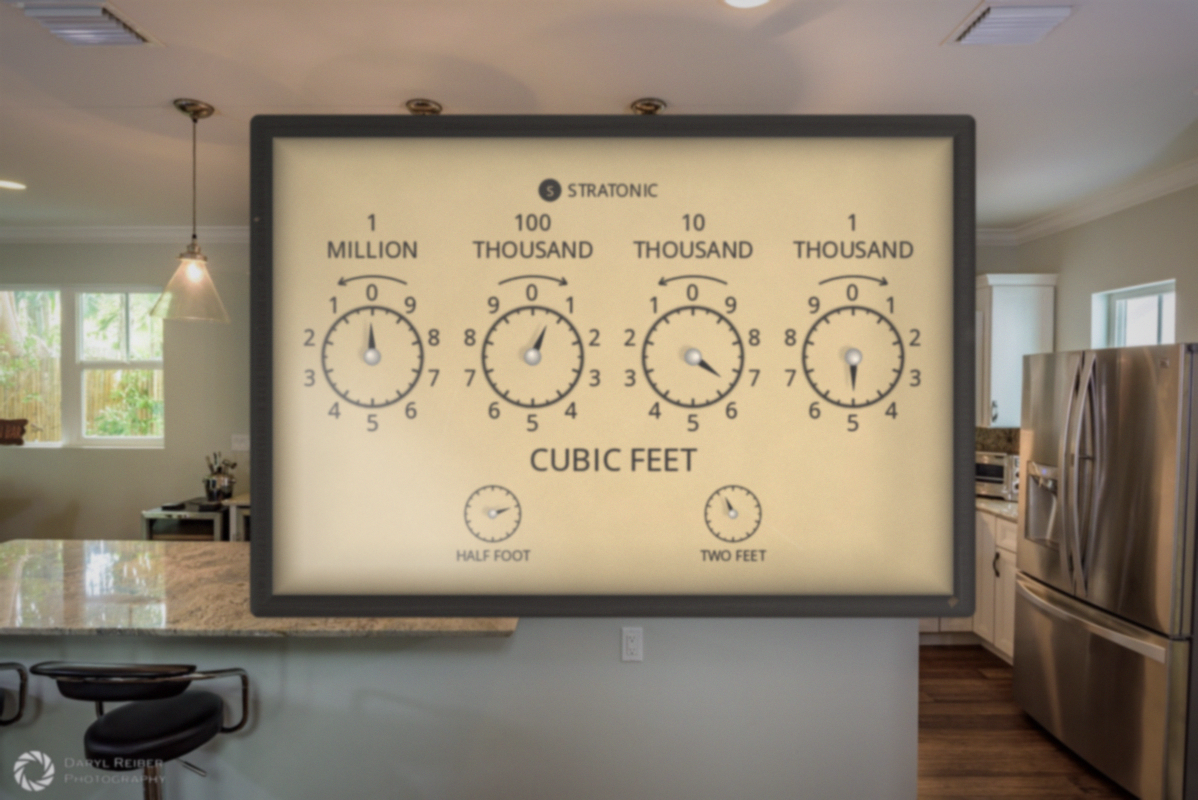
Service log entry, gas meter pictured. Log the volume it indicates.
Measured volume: 6500 ft³
